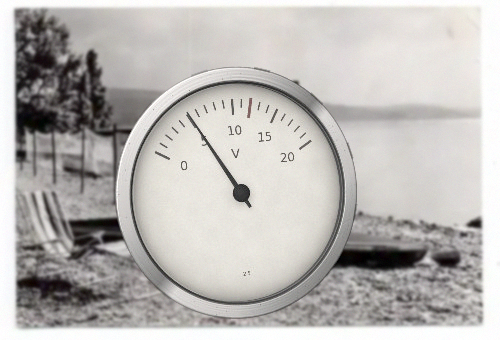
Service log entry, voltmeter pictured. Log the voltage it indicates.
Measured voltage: 5 V
